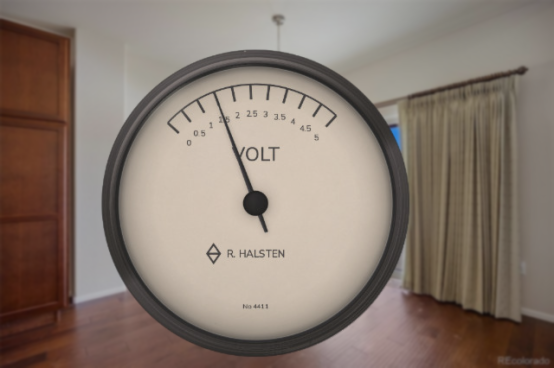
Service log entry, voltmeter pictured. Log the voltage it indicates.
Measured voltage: 1.5 V
